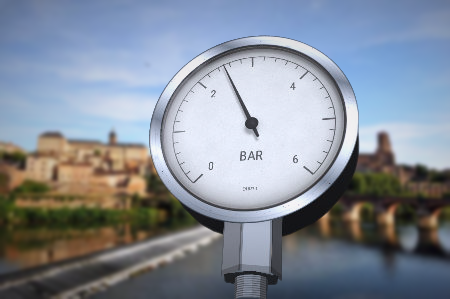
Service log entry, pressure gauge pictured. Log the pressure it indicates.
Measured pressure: 2.5 bar
